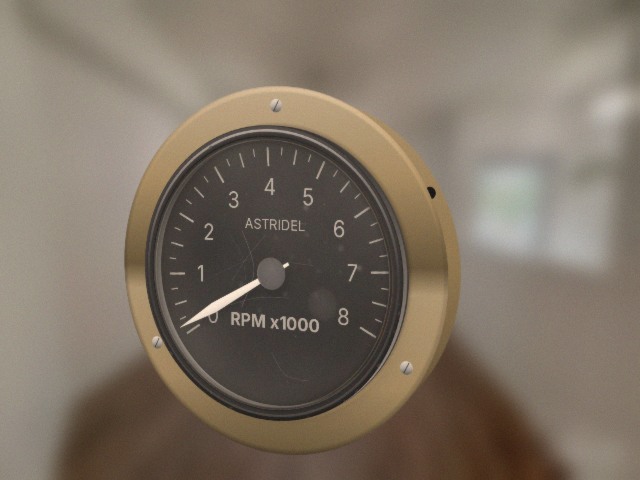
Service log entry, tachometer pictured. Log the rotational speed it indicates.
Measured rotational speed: 125 rpm
